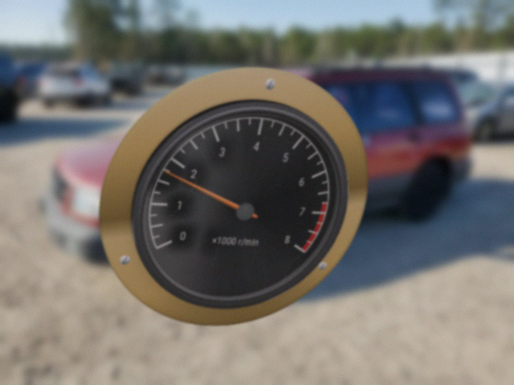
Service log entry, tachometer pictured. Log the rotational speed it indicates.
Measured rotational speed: 1750 rpm
